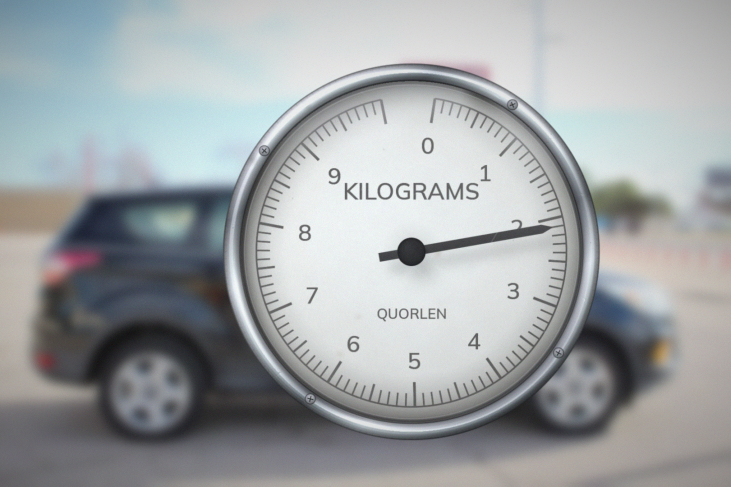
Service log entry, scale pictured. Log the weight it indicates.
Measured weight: 2.1 kg
